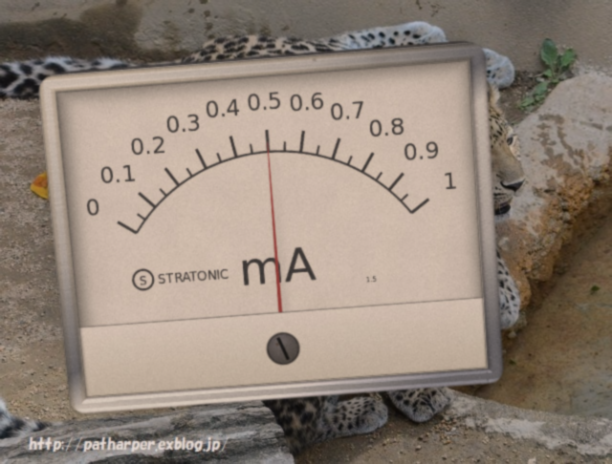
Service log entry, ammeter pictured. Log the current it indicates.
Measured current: 0.5 mA
